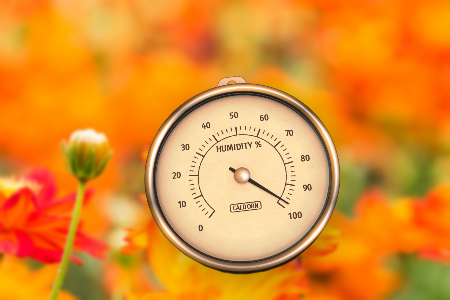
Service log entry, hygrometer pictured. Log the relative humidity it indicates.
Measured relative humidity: 98 %
